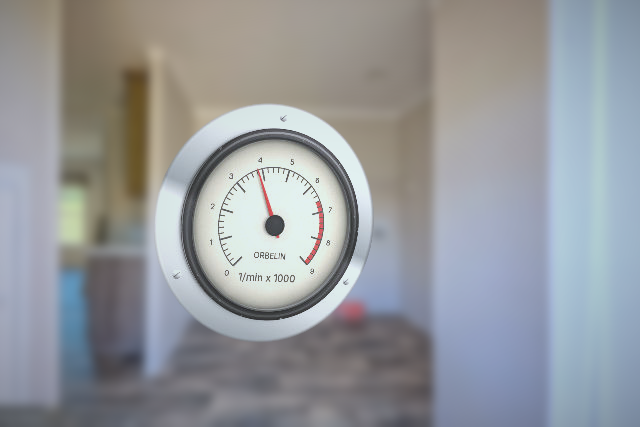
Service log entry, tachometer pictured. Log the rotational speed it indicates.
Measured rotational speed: 3800 rpm
